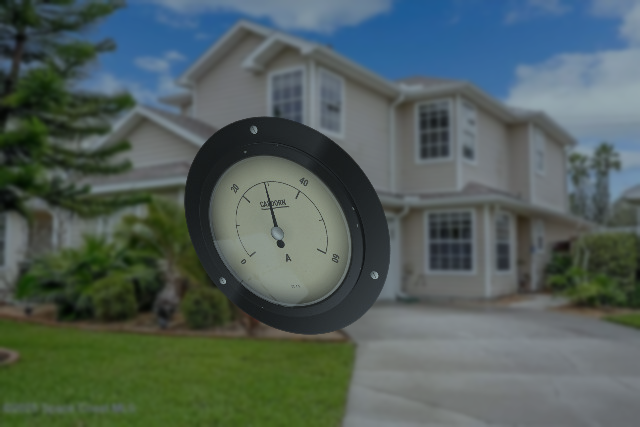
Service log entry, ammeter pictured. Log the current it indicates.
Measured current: 30 A
